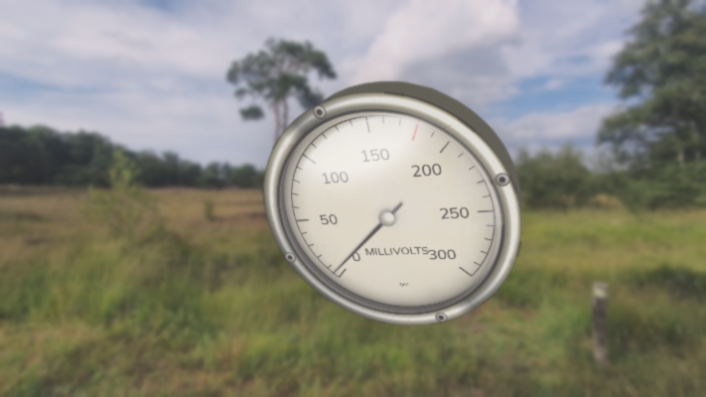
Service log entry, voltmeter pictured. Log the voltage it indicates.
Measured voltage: 5 mV
